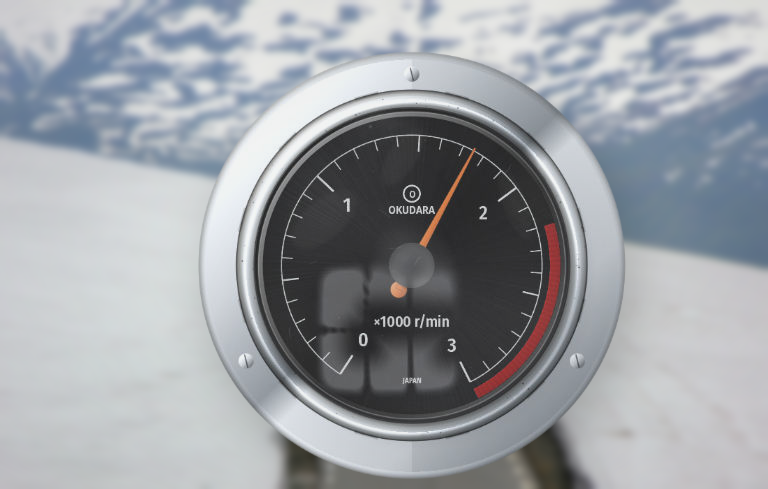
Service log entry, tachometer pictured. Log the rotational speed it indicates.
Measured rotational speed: 1750 rpm
